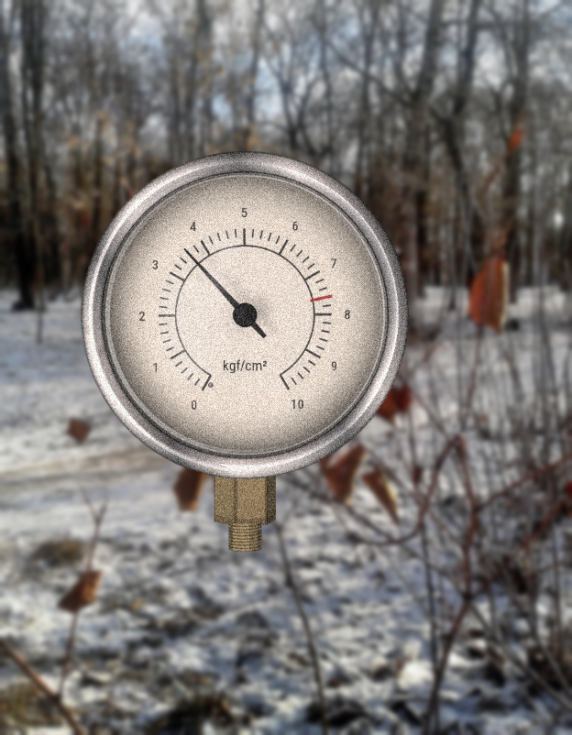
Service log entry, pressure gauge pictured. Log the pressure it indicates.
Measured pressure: 3.6 kg/cm²
